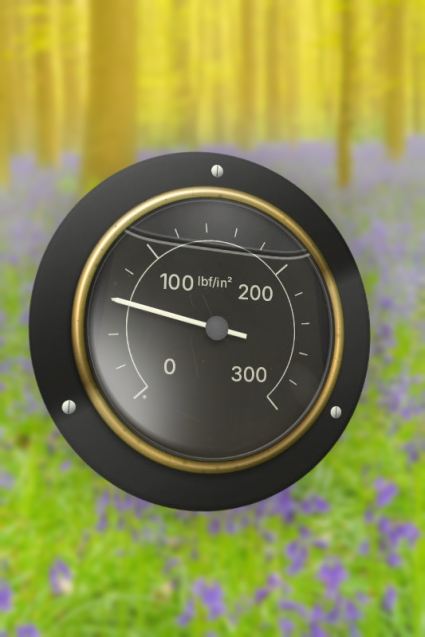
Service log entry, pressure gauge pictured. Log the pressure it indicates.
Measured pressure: 60 psi
